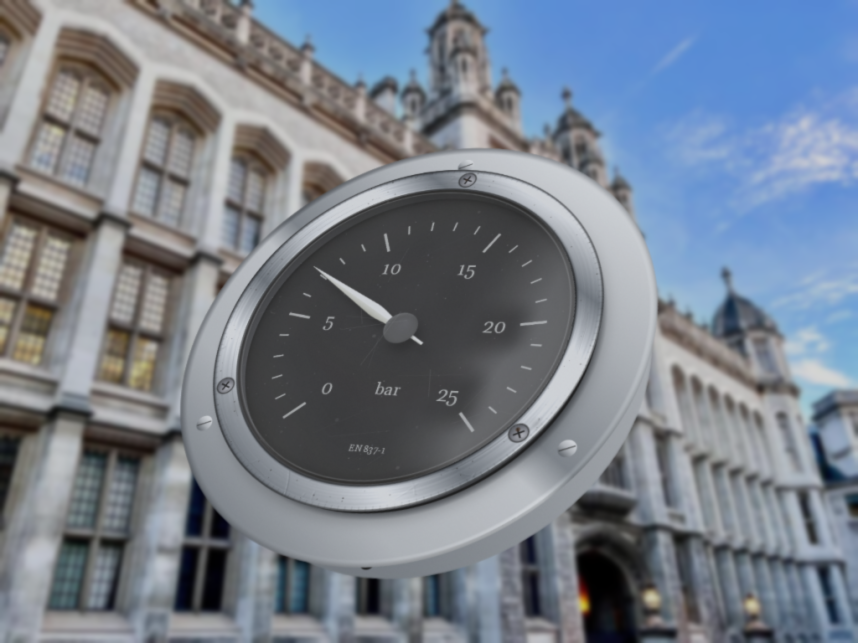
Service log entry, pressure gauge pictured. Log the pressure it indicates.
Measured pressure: 7 bar
